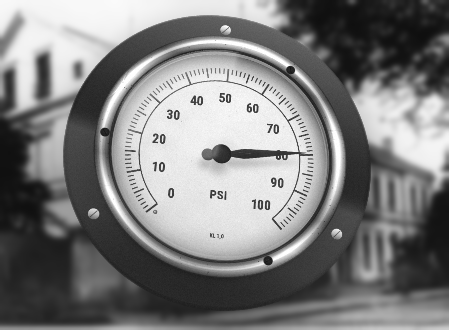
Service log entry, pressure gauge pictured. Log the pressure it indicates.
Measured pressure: 80 psi
